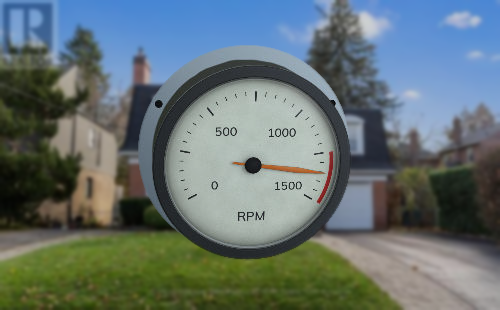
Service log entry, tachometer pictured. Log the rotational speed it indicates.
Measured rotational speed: 1350 rpm
